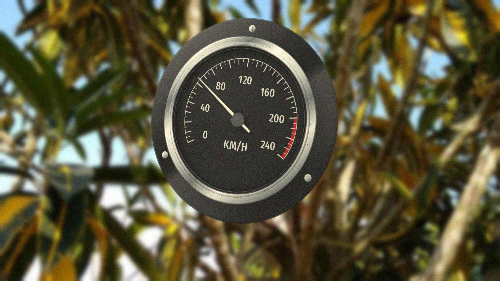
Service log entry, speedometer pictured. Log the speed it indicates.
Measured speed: 65 km/h
